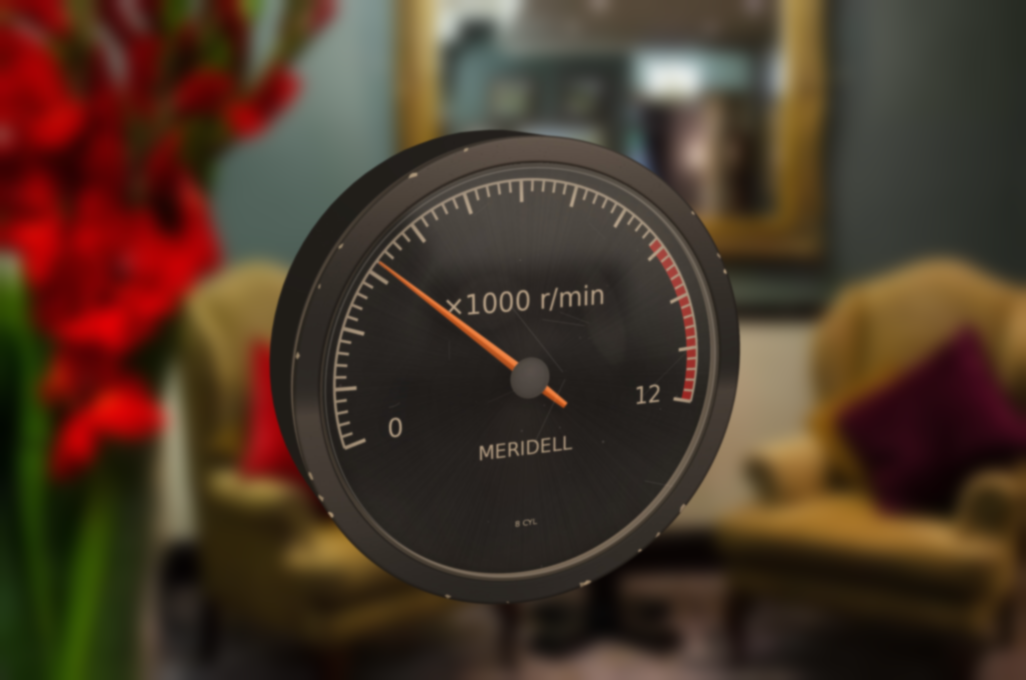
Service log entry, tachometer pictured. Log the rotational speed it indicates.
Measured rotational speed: 3200 rpm
